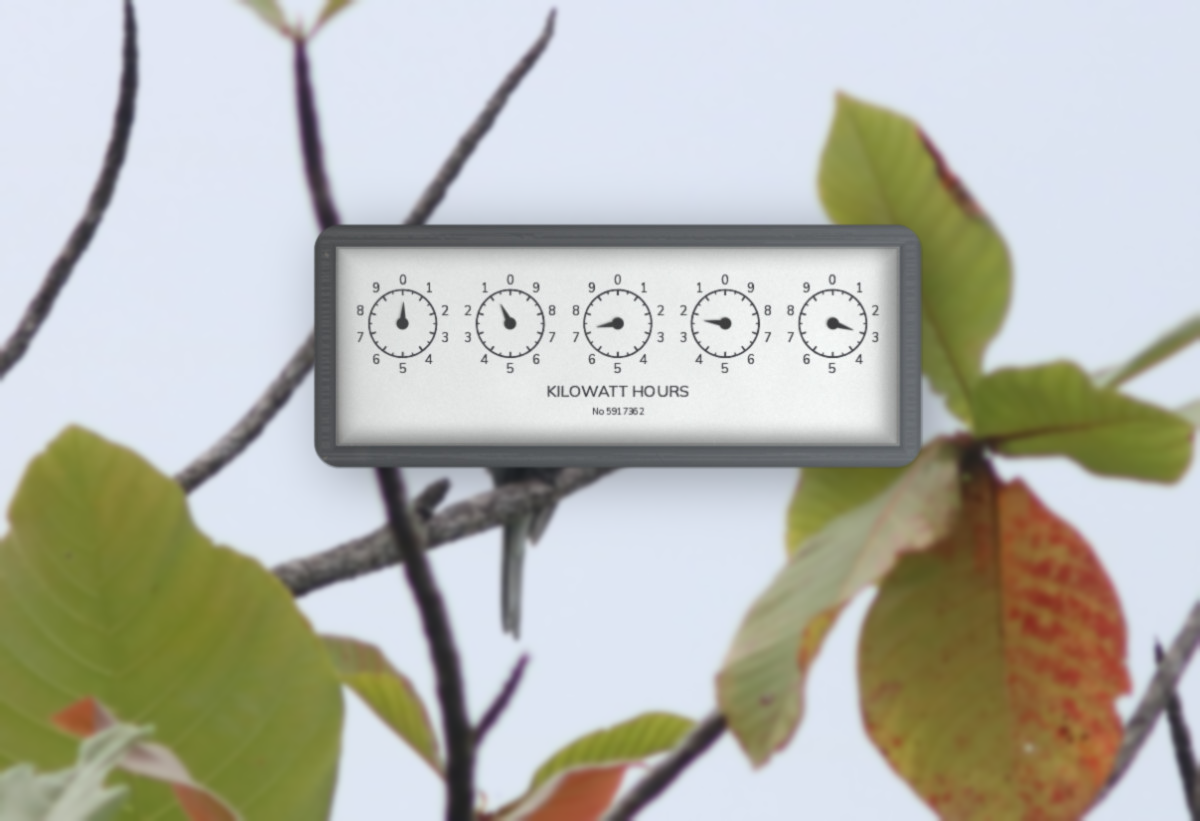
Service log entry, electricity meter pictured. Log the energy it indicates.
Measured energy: 723 kWh
